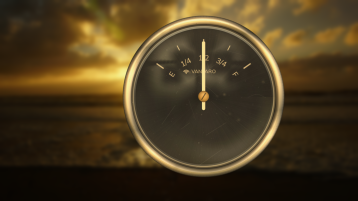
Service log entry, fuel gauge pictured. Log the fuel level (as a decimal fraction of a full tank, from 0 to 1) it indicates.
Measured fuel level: 0.5
